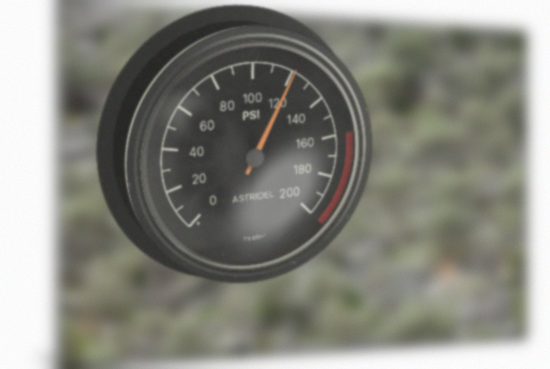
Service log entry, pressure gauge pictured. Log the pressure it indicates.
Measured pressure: 120 psi
